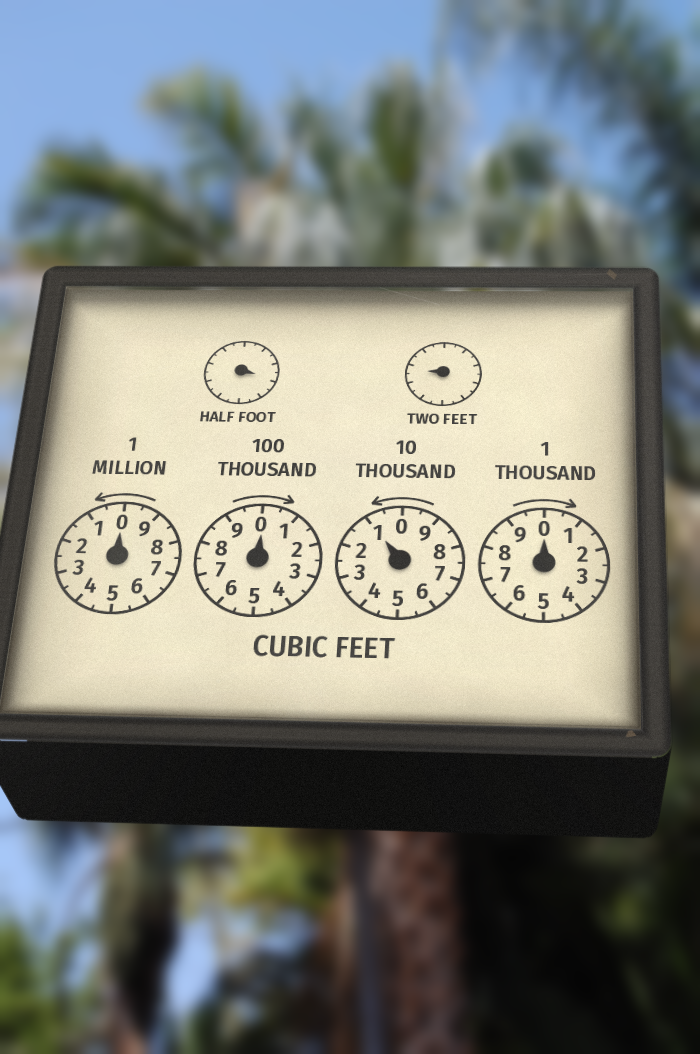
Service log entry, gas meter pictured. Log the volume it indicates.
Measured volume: 1000 ft³
